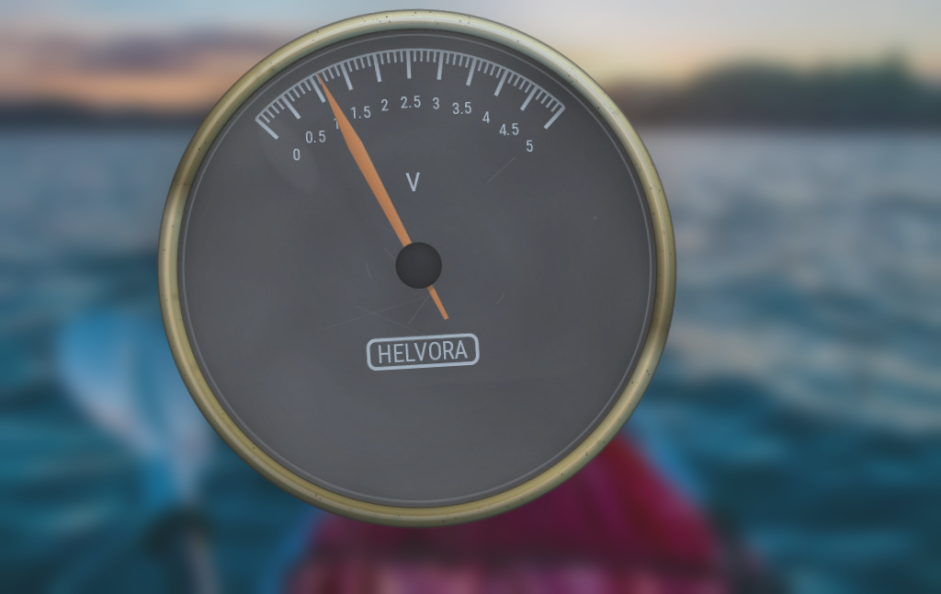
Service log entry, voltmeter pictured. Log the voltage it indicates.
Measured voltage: 1.1 V
